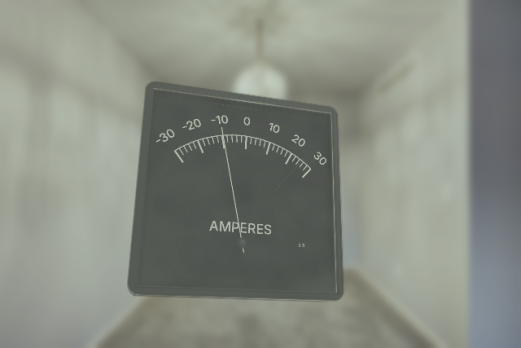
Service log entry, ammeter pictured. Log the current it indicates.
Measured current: -10 A
